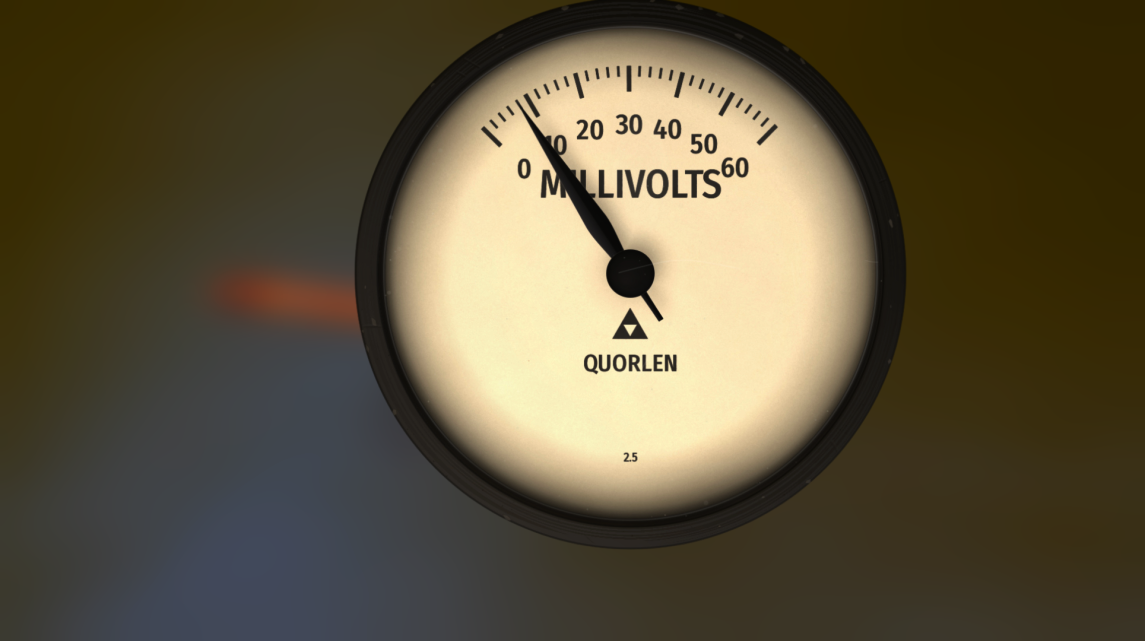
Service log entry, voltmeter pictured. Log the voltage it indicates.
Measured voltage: 8 mV
